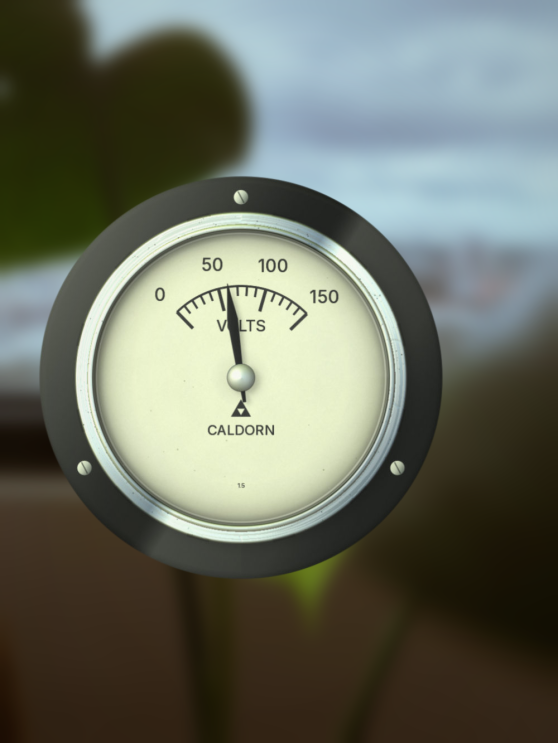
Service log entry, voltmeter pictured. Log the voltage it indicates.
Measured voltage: 60 V
